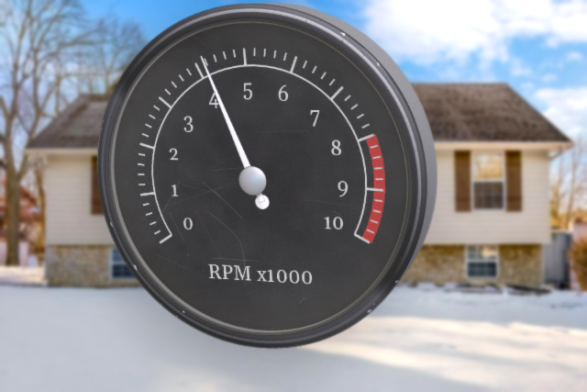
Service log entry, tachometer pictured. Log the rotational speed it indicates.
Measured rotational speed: 4200 rpm
